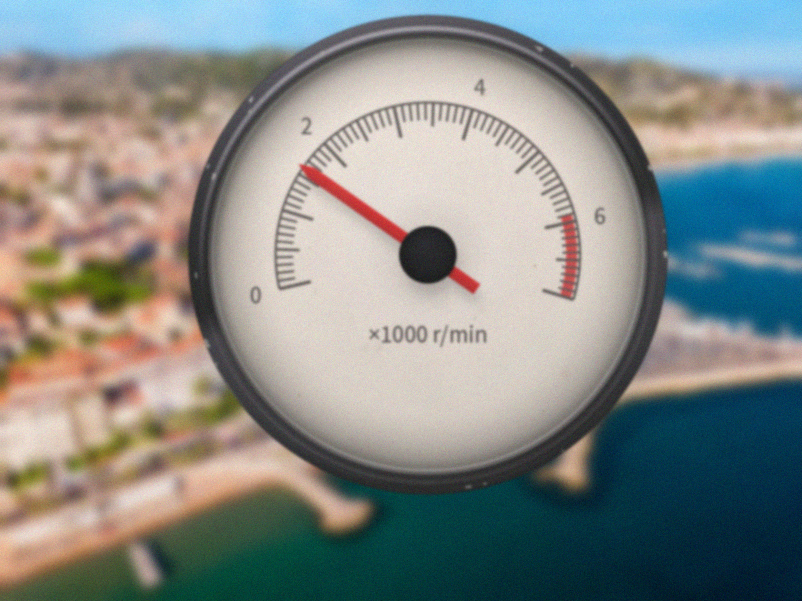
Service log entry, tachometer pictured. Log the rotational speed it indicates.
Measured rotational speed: 1600 rpm
